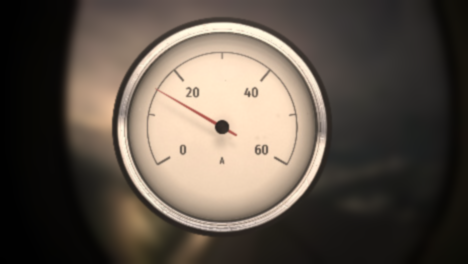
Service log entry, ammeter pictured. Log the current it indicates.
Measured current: 15 A
